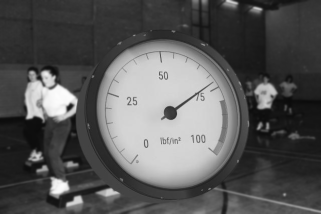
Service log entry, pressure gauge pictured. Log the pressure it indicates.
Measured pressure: 72.5 psi
